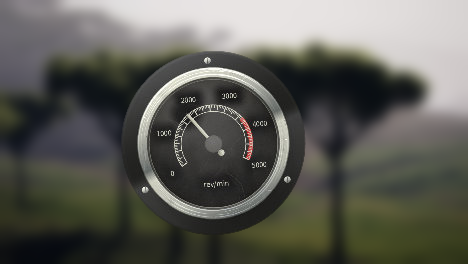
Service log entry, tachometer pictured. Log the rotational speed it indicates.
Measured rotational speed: 1750 rpm
